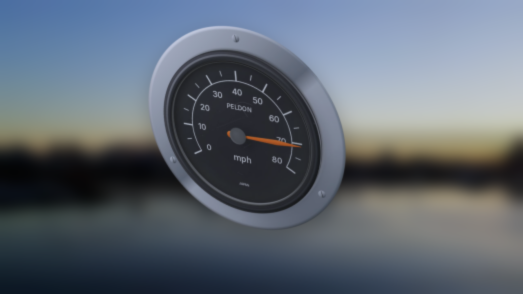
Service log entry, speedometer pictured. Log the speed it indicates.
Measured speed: 70 mph
